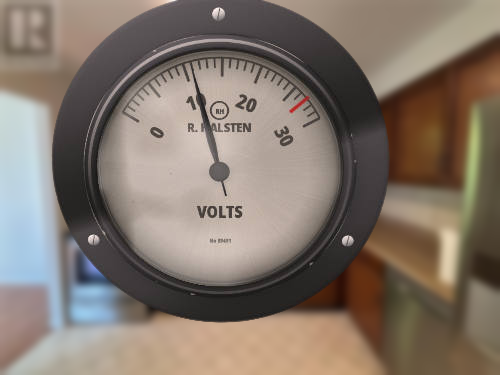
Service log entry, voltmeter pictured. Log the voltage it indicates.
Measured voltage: 11 V
